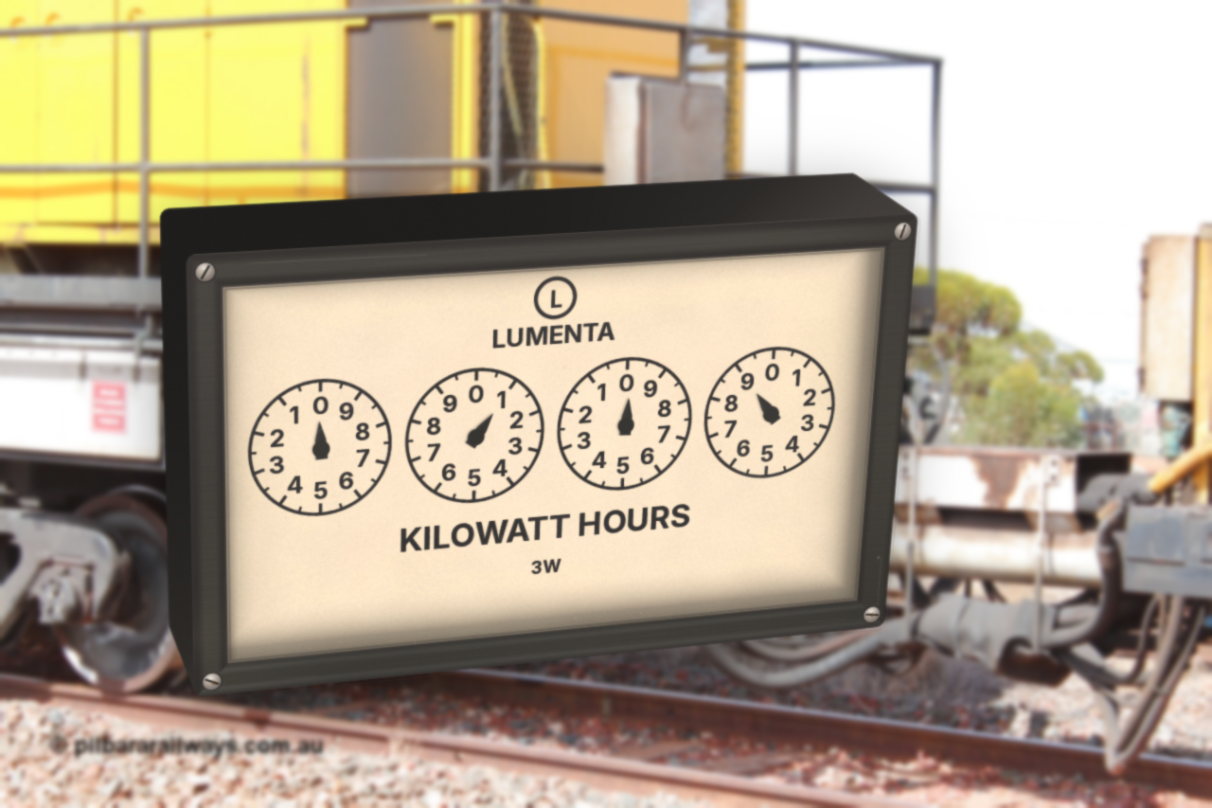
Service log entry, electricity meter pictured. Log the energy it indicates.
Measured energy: 99 kWh
